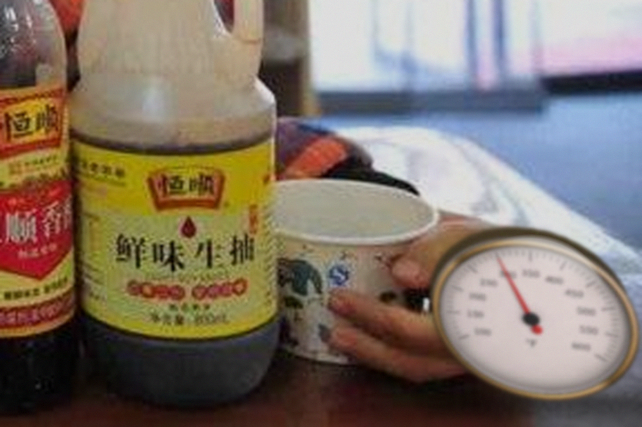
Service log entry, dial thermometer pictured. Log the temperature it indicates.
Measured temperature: 300 °F
